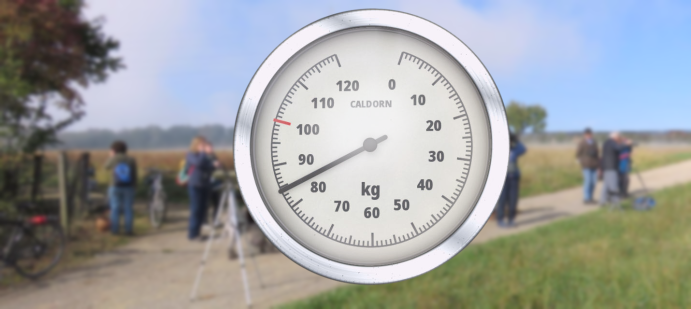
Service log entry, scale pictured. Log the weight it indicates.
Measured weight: 84 kg
